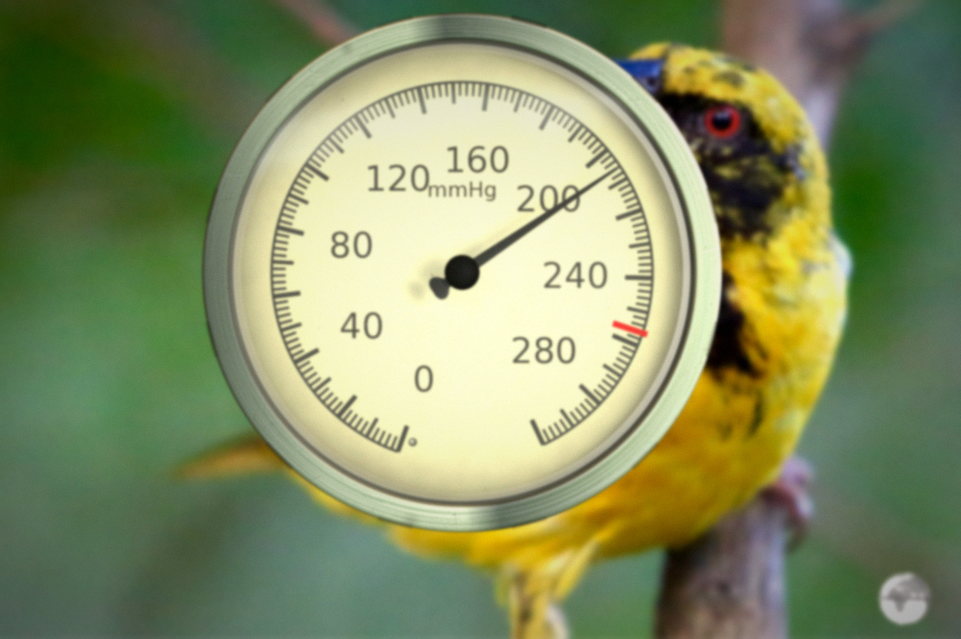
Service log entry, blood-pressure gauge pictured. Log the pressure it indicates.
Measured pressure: 206 mmHg
